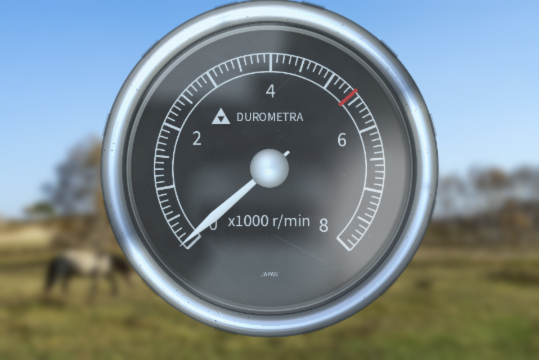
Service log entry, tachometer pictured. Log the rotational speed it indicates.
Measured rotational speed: 100 rpm
